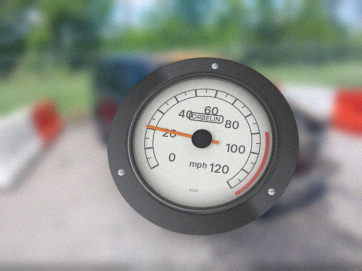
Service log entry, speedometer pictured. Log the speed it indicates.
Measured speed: 20 mph
